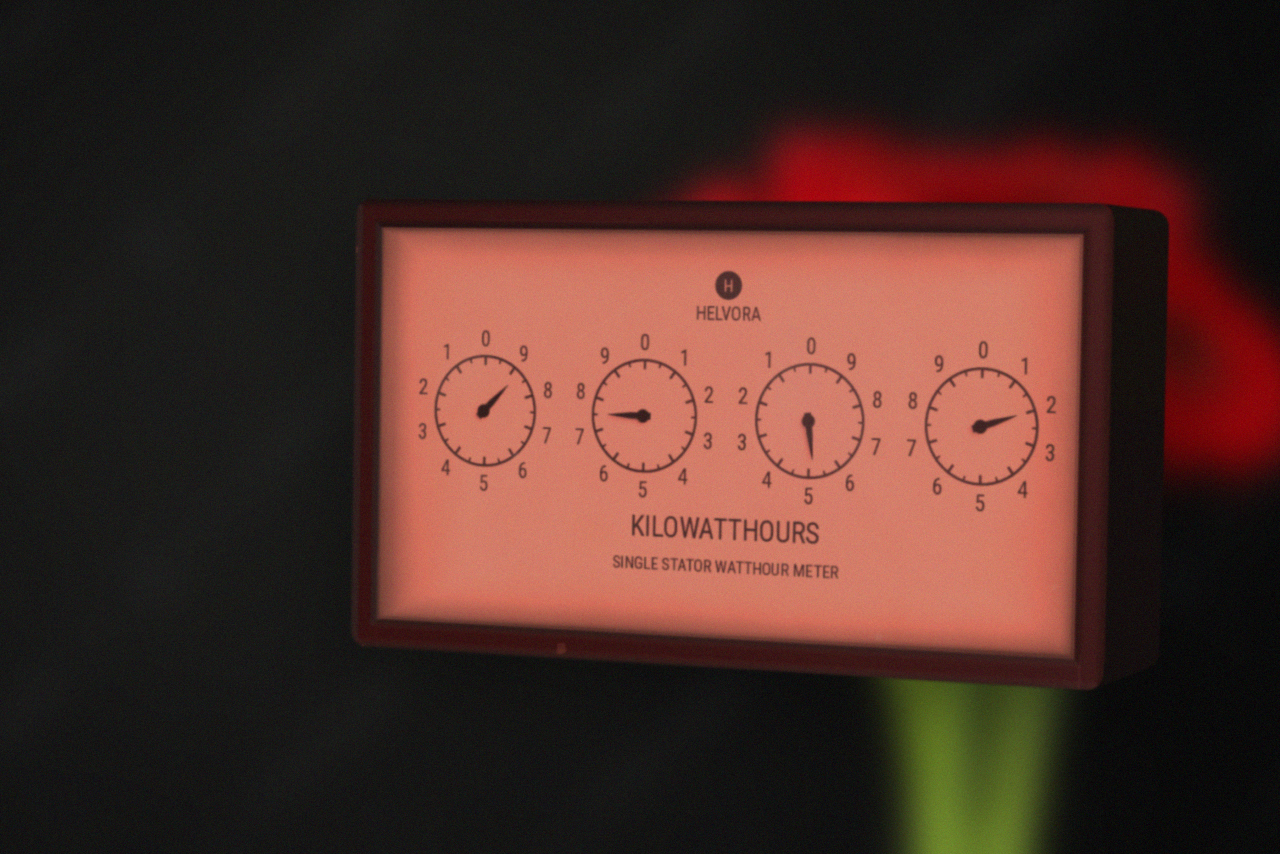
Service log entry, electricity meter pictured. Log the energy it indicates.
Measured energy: 8752 kWh
